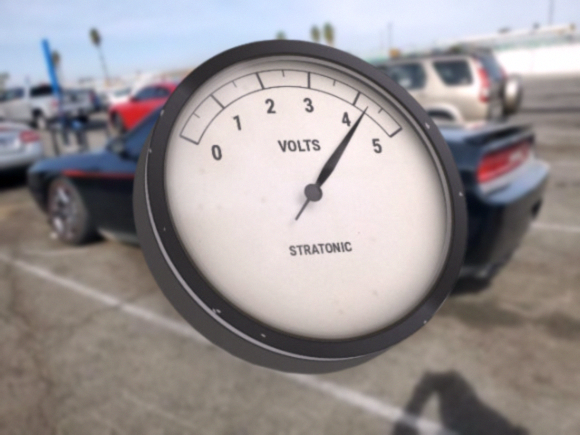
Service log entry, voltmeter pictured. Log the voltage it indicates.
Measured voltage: 4.25 V
